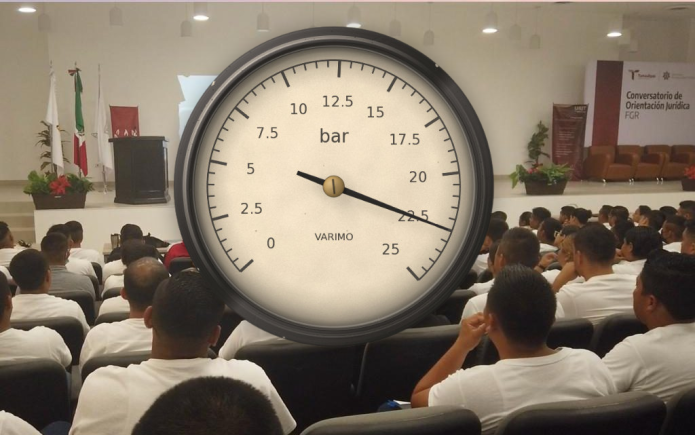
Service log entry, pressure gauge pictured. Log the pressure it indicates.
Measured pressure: 22.5 bar
